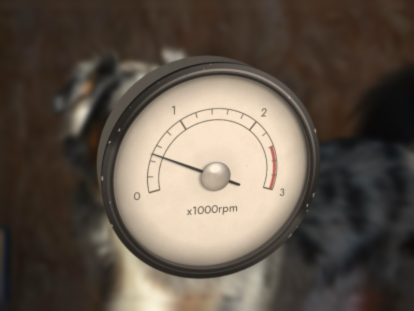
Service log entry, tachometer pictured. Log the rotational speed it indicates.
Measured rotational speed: 500 rpm
